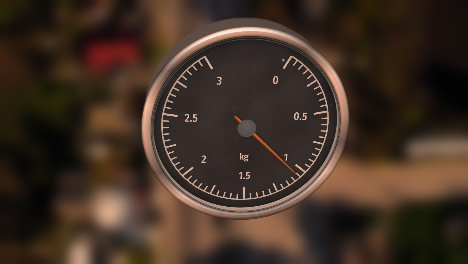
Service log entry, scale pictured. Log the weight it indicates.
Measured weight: 1.05 kg
